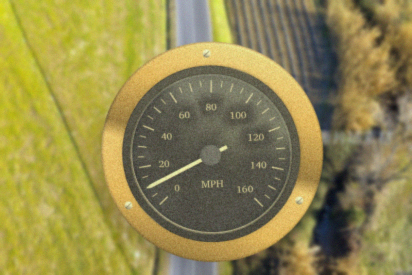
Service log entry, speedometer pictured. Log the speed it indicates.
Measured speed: 10 mph
